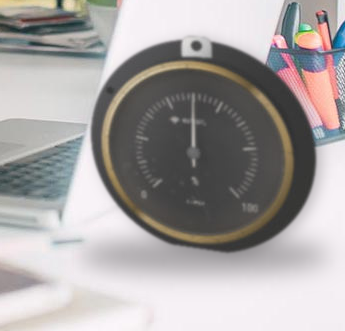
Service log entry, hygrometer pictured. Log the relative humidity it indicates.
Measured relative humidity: 50 %
